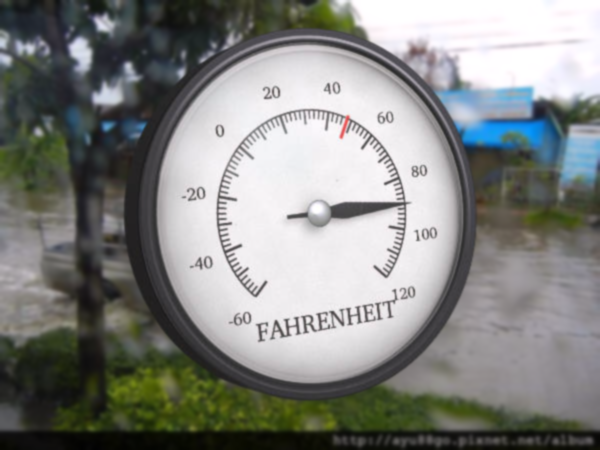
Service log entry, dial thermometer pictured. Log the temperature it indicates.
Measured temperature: 90 °F
